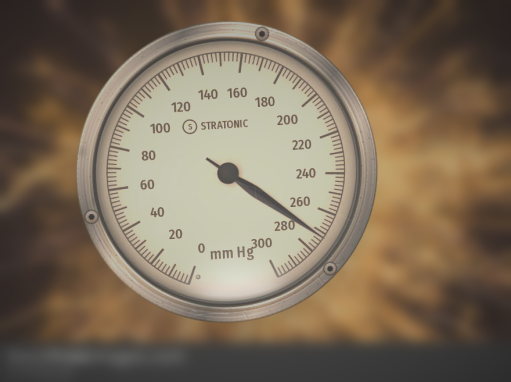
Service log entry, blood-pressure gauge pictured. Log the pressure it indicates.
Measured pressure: 272 mmHg
